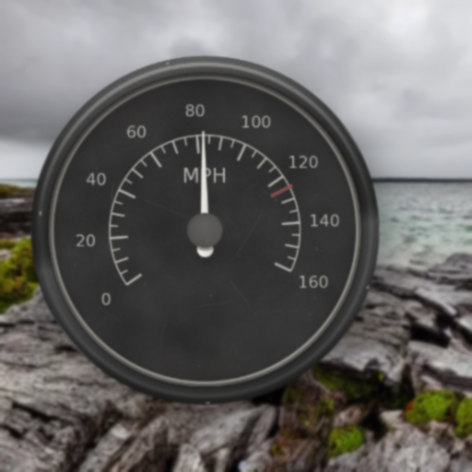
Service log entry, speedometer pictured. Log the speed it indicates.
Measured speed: 82.5 mph
